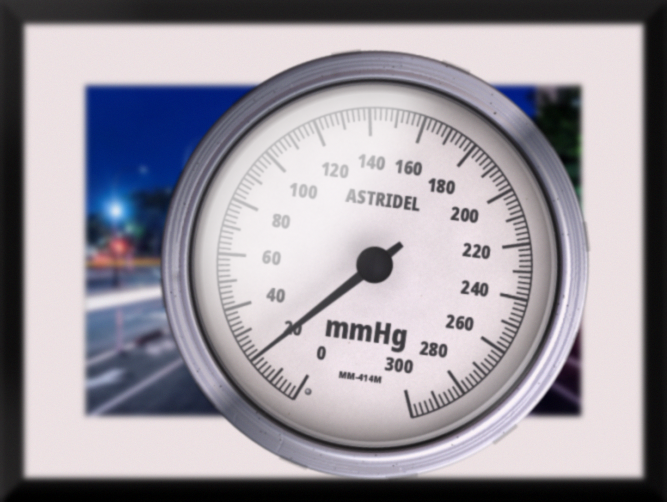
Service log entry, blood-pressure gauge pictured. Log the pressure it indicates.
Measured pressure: 20 mmHg
